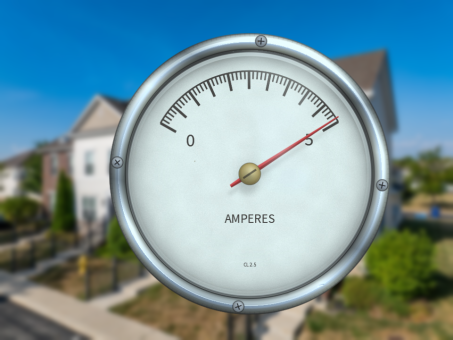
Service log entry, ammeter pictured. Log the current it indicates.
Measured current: 4.9 A
